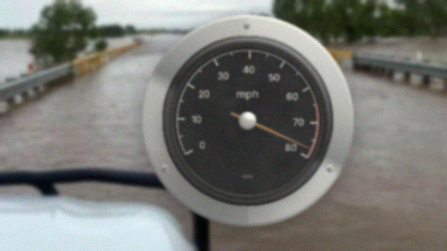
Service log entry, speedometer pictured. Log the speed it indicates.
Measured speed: 77.5 mph
